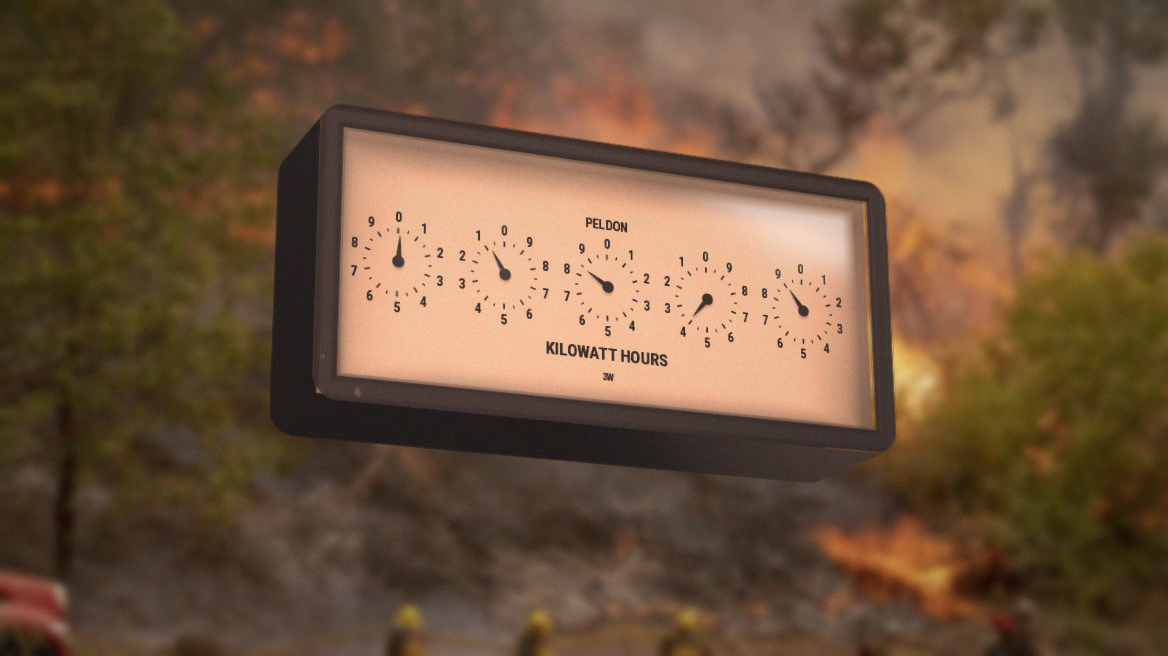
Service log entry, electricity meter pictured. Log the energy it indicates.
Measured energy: 839 kWh
